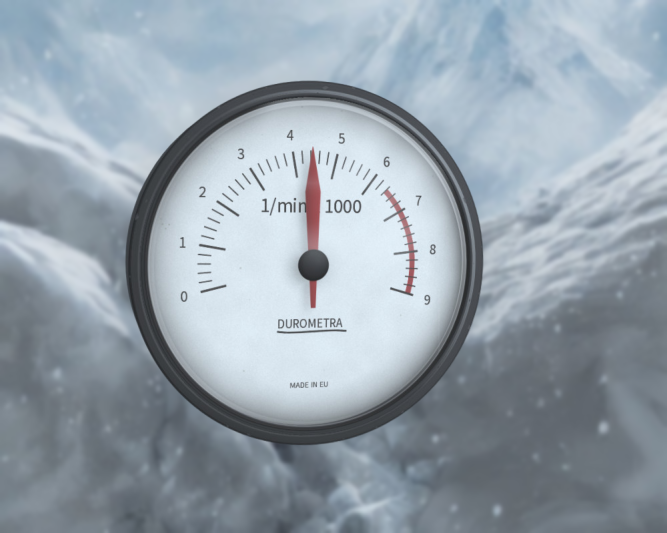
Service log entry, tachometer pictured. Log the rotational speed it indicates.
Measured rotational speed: 4400 rpm
